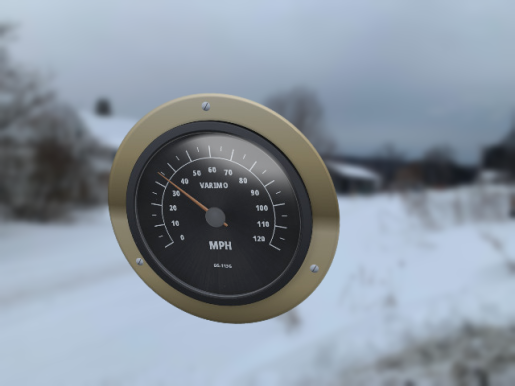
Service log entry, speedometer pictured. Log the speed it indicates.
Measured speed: 35 mph
